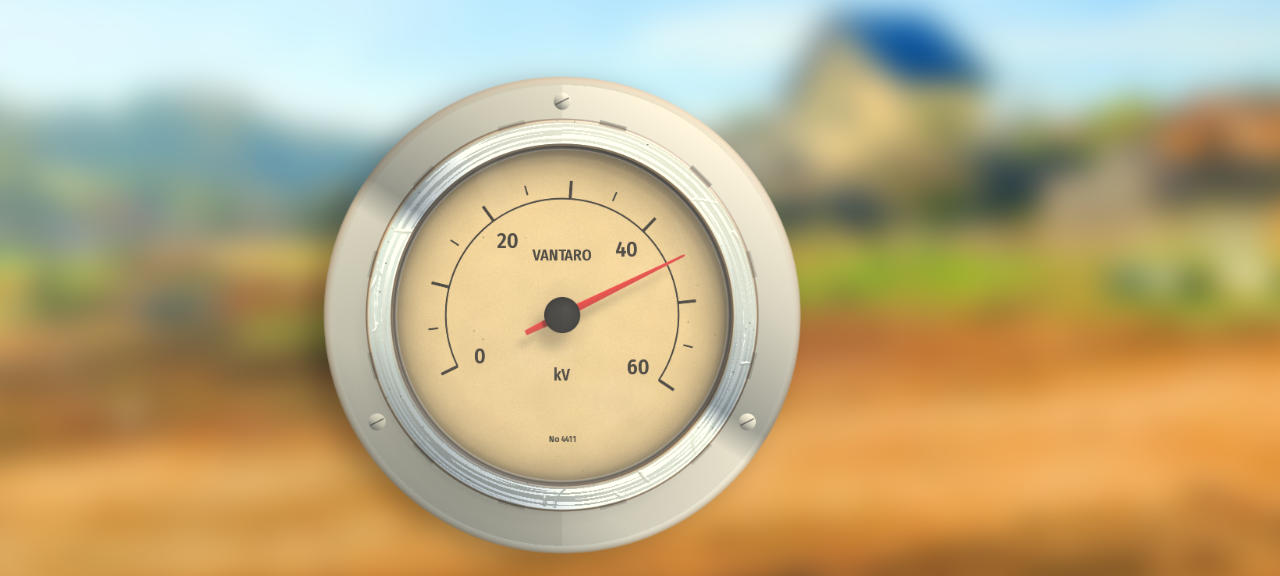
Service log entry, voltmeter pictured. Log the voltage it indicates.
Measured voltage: 45 kV
